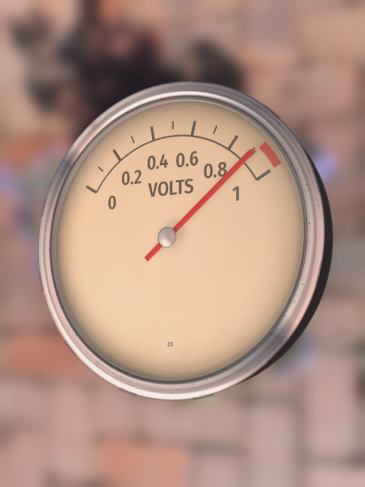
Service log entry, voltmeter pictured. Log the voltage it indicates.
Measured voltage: 0.9 V
